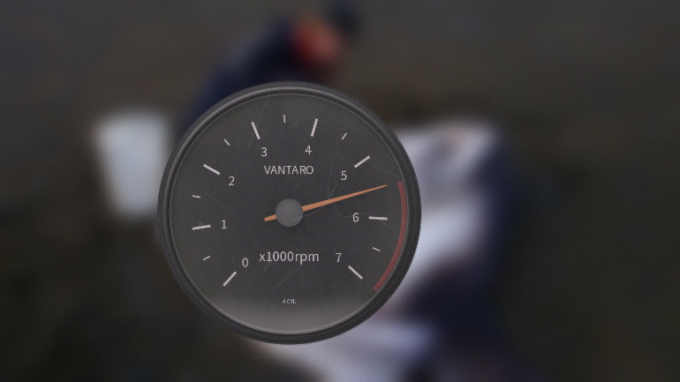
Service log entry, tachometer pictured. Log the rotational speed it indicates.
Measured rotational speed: 5500 rpm
